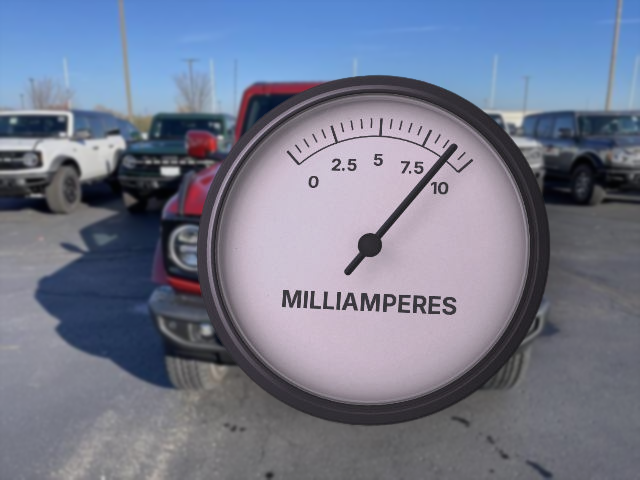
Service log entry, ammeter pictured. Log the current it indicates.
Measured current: 9 mA
